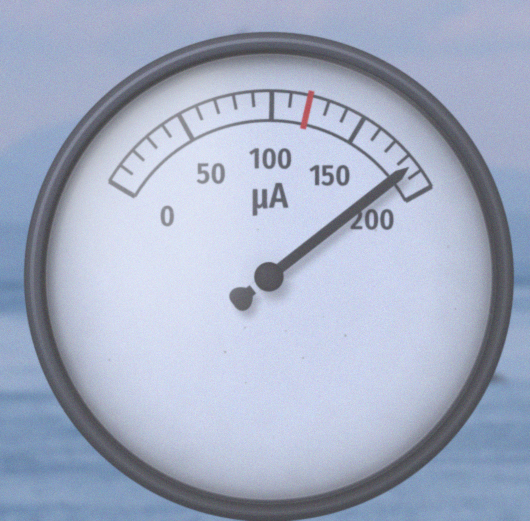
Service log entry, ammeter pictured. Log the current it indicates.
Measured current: 185 µA
